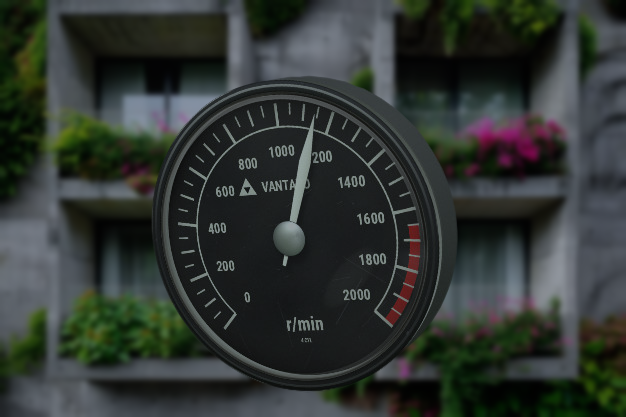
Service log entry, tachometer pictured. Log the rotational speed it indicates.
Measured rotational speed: 1150 rpm
